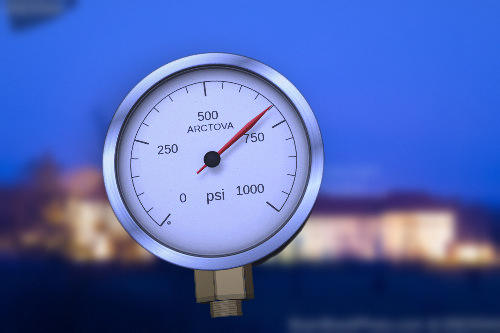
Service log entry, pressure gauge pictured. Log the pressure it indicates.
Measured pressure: 700 psi
